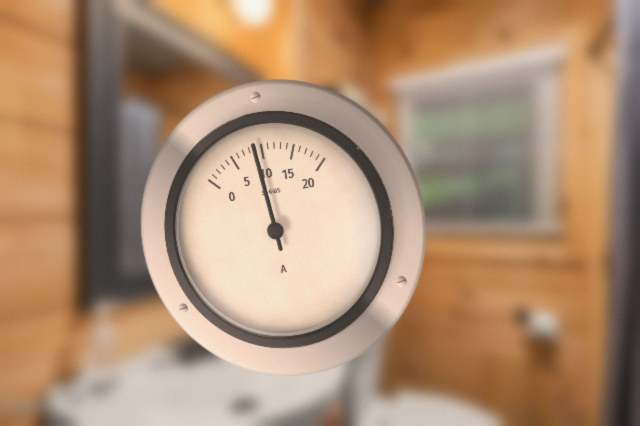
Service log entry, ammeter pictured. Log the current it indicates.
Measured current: 9 A
